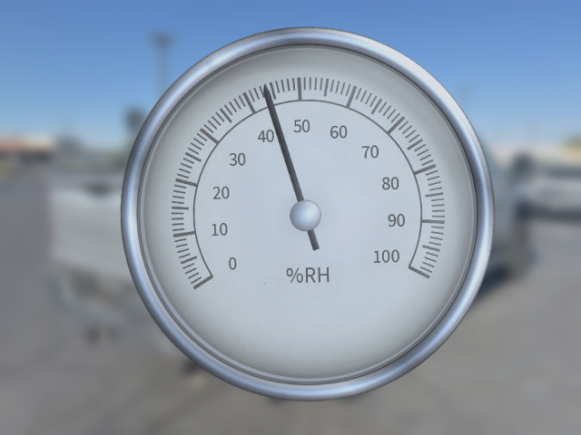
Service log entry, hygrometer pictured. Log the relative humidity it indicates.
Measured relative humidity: 44 %
